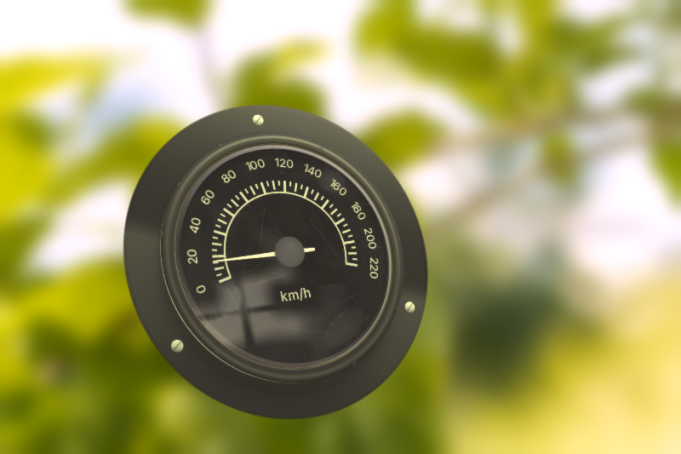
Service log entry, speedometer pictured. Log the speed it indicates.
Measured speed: 15 km/h
